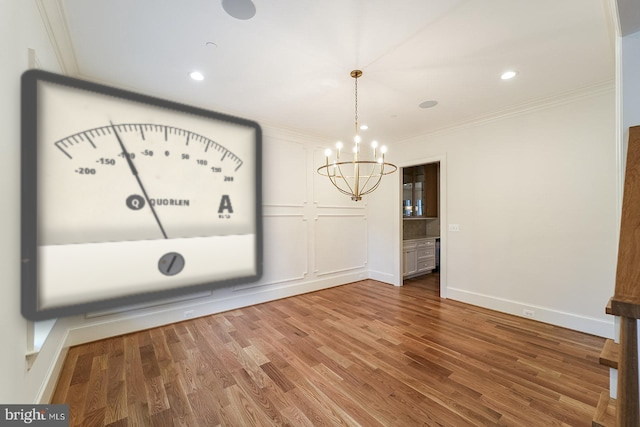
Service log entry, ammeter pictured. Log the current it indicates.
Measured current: -100 A
